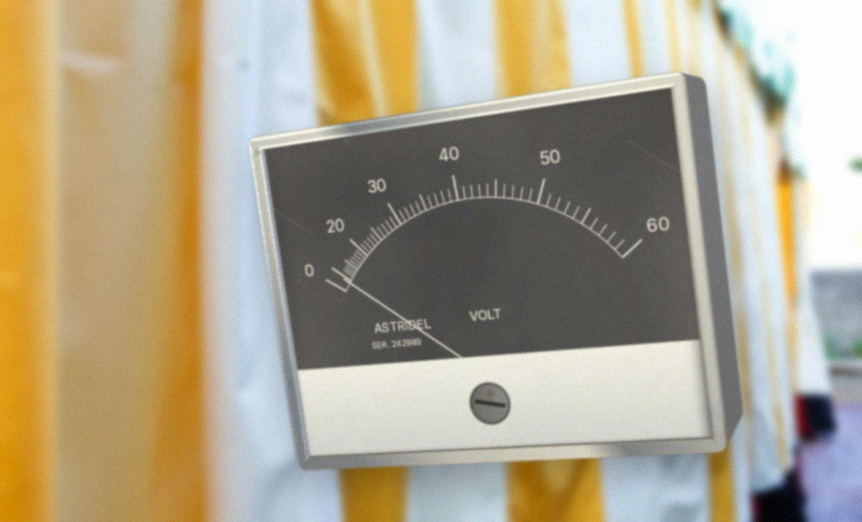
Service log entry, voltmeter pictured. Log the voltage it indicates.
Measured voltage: 10 V
